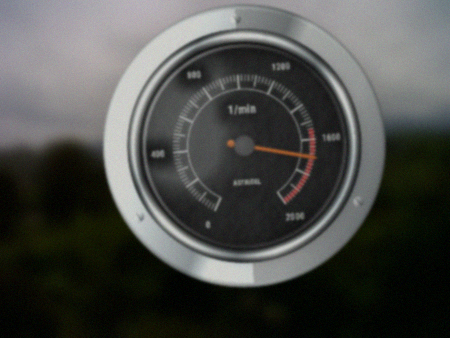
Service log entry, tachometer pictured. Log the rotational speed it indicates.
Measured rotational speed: 1700 rpm
